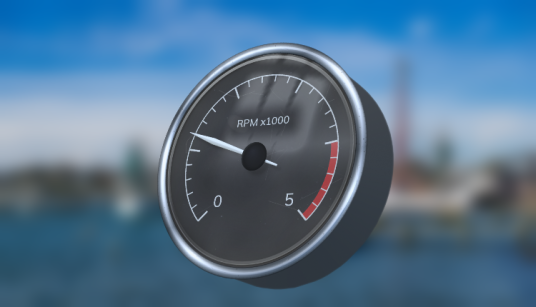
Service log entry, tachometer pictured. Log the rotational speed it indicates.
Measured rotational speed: 1200 rpm
